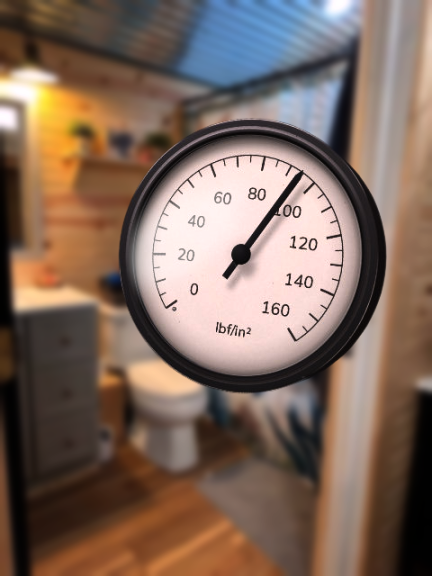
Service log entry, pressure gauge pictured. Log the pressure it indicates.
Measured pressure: 95 psi
